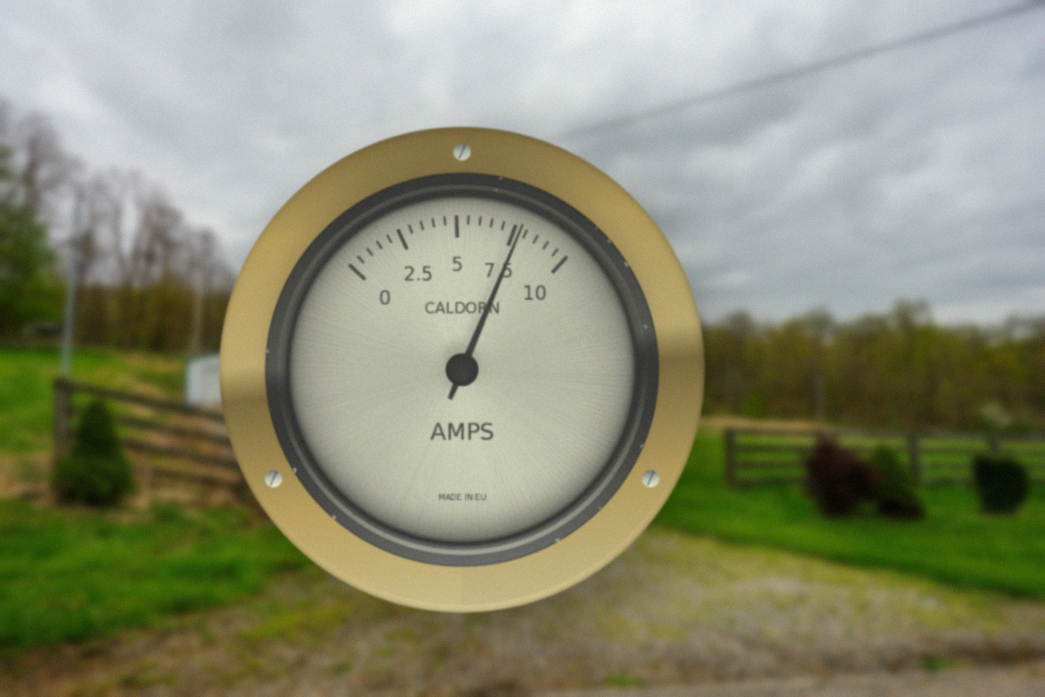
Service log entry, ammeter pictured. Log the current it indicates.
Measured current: 7.75 A
